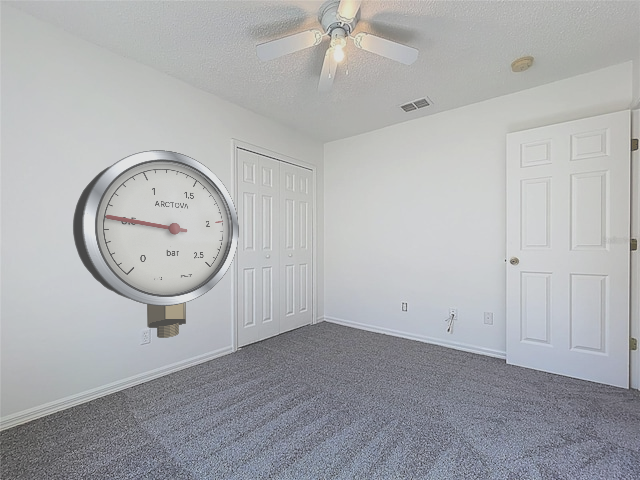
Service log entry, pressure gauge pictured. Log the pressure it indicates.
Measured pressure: 0.5 bar
